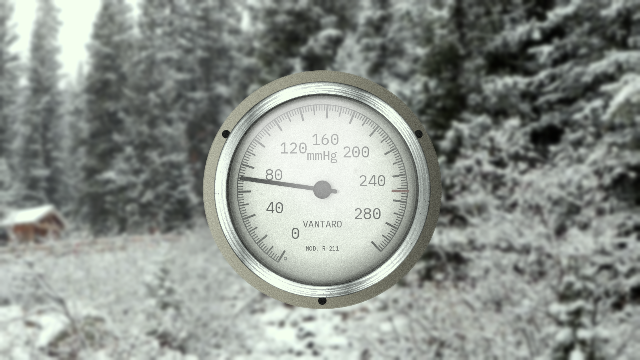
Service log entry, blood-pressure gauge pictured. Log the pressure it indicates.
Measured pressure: 70 mmHg
